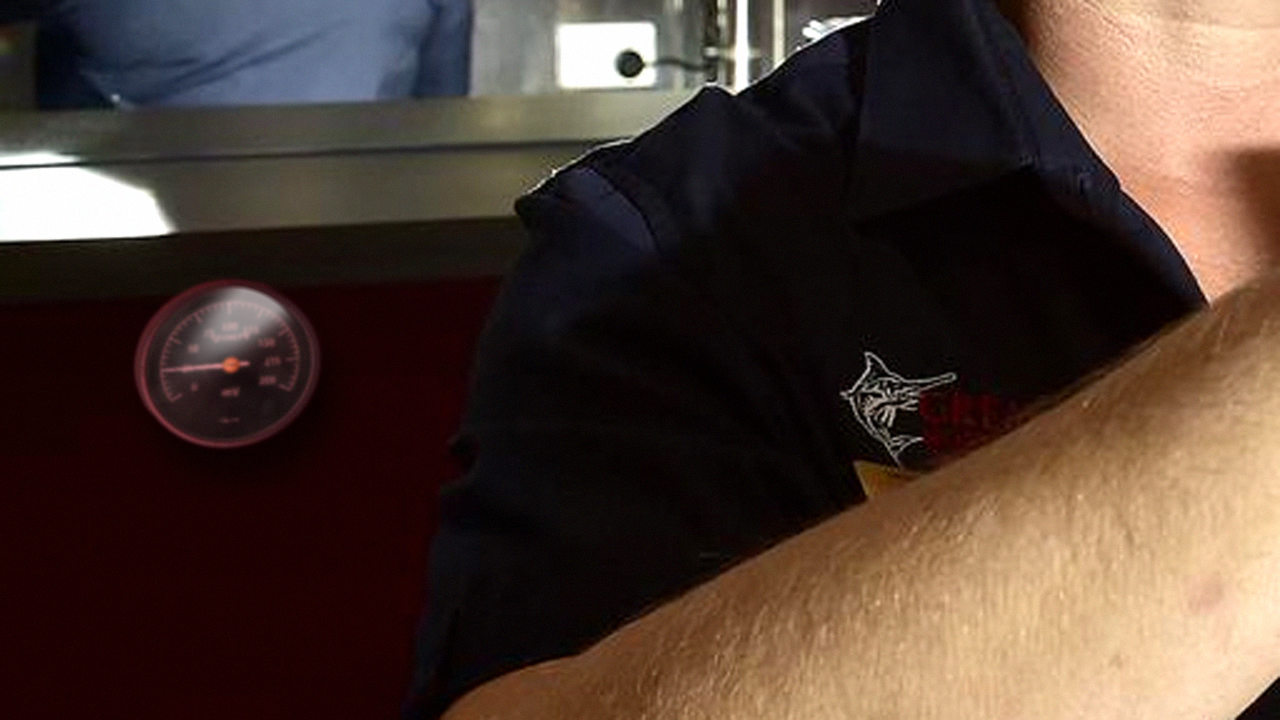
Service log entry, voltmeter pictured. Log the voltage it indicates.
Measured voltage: 25 mV
